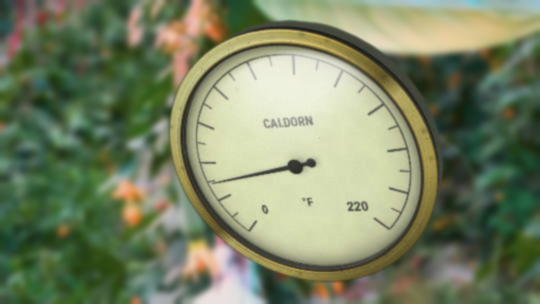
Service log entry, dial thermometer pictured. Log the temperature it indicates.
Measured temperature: 30 °F
